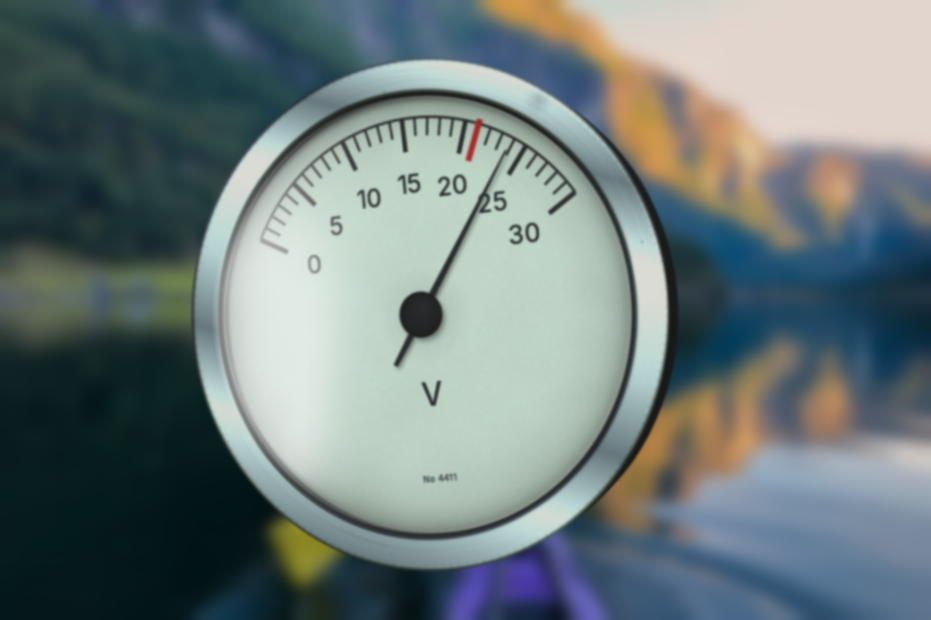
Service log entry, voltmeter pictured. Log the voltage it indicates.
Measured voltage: 24 V
